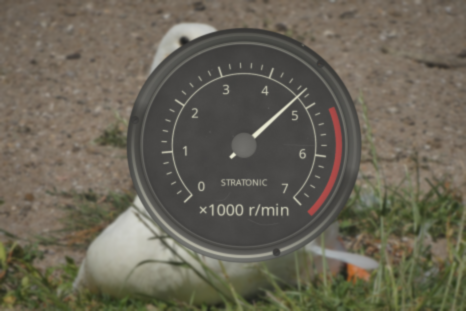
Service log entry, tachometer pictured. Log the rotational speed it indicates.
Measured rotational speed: 4700 rpm
